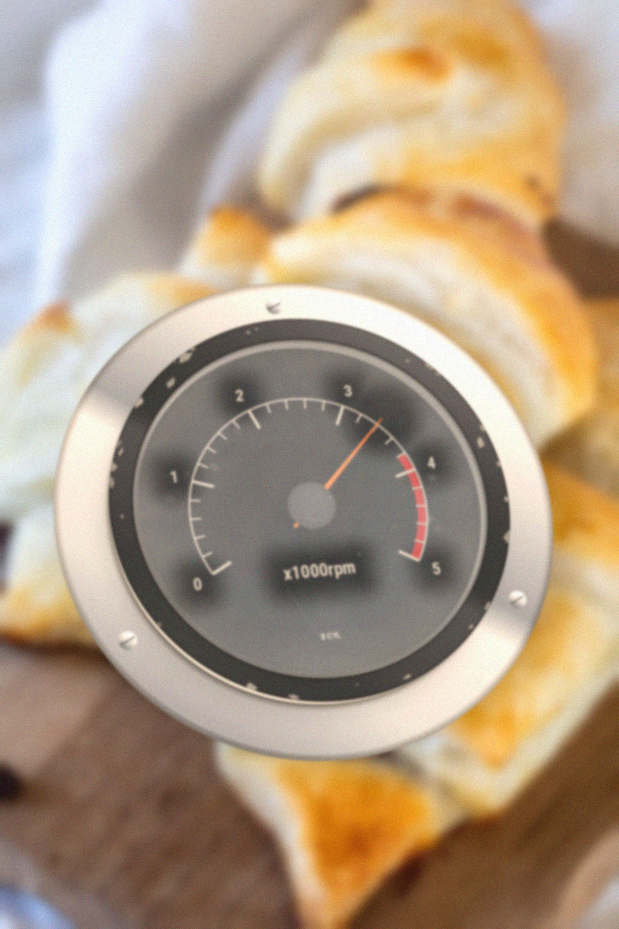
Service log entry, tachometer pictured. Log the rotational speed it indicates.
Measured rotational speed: 3400 rpm
